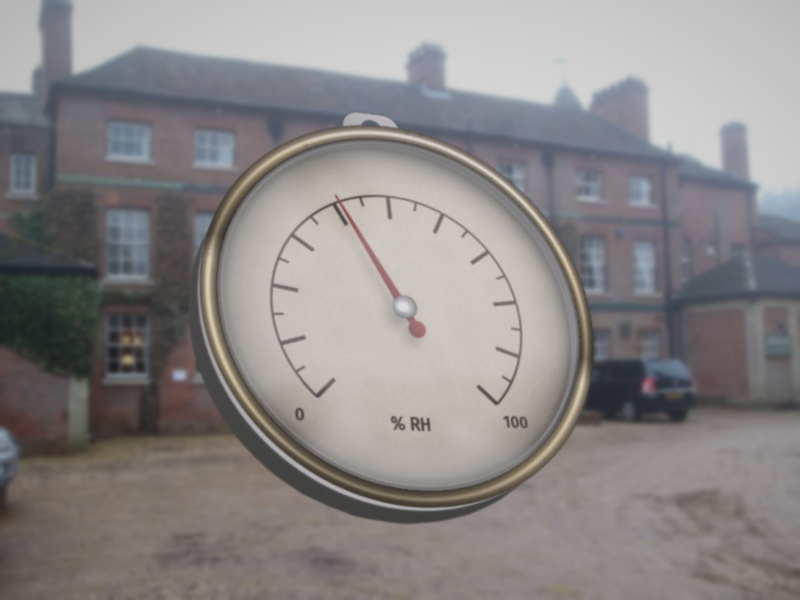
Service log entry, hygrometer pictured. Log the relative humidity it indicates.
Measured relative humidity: 40 %
